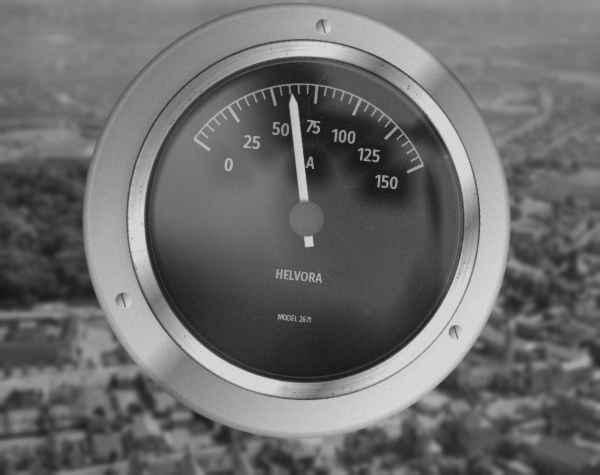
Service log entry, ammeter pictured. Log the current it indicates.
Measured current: 60 A
